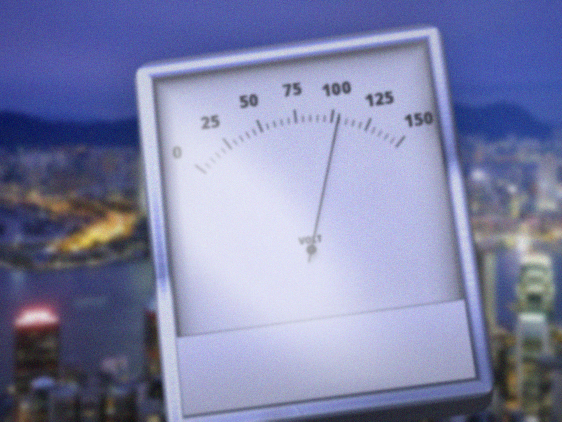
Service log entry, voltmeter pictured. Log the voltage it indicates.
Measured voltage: 105 V
